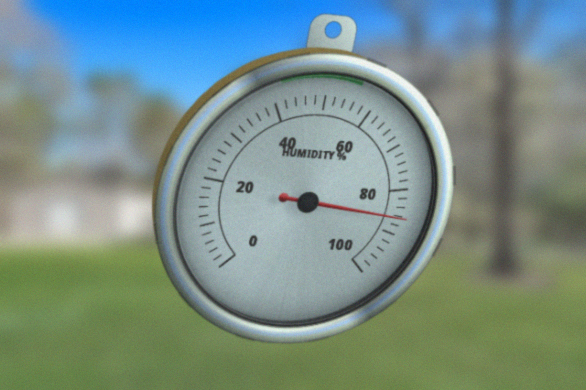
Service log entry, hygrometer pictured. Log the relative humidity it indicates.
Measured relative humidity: 86 %
